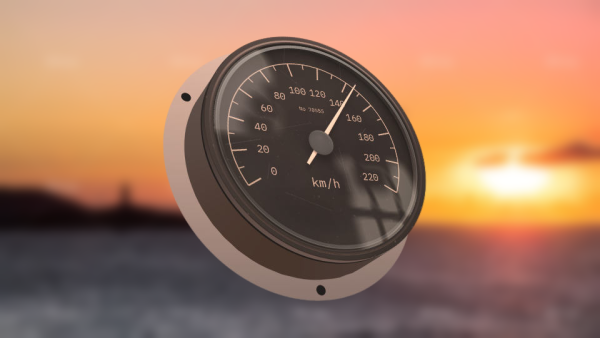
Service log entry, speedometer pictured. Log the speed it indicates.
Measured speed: 145 km/h
